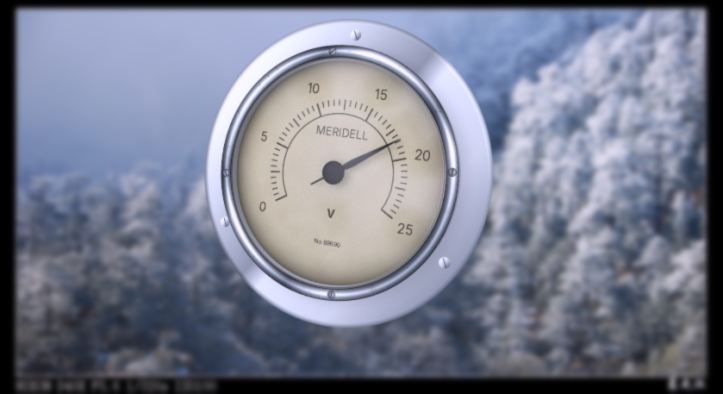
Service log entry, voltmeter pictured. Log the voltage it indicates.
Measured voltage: 18.5 V
